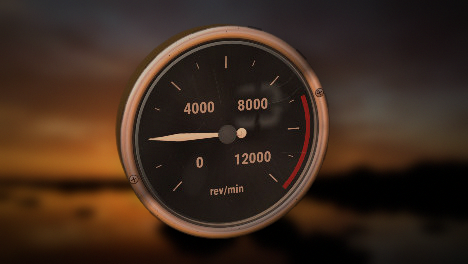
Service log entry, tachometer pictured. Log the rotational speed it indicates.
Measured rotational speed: 2000 rpm
